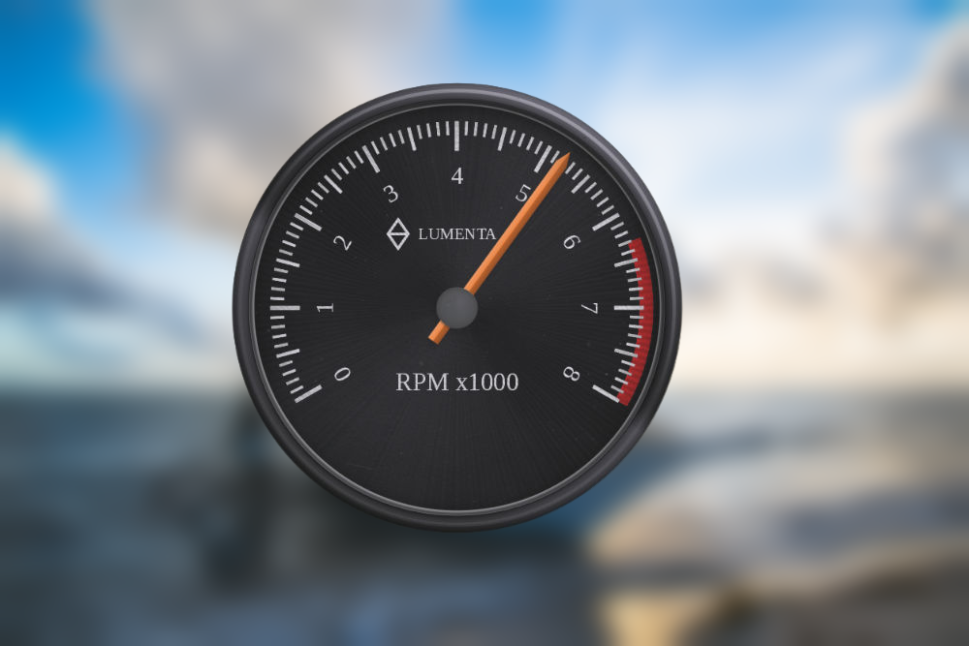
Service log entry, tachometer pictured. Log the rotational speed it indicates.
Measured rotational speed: 5200 rpm
